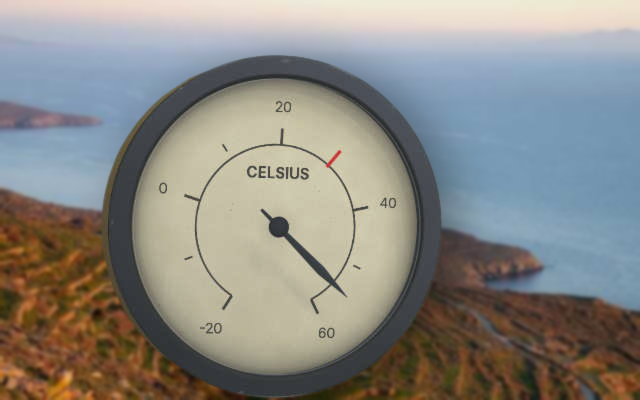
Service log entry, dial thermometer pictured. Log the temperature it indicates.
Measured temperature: 55 °C
